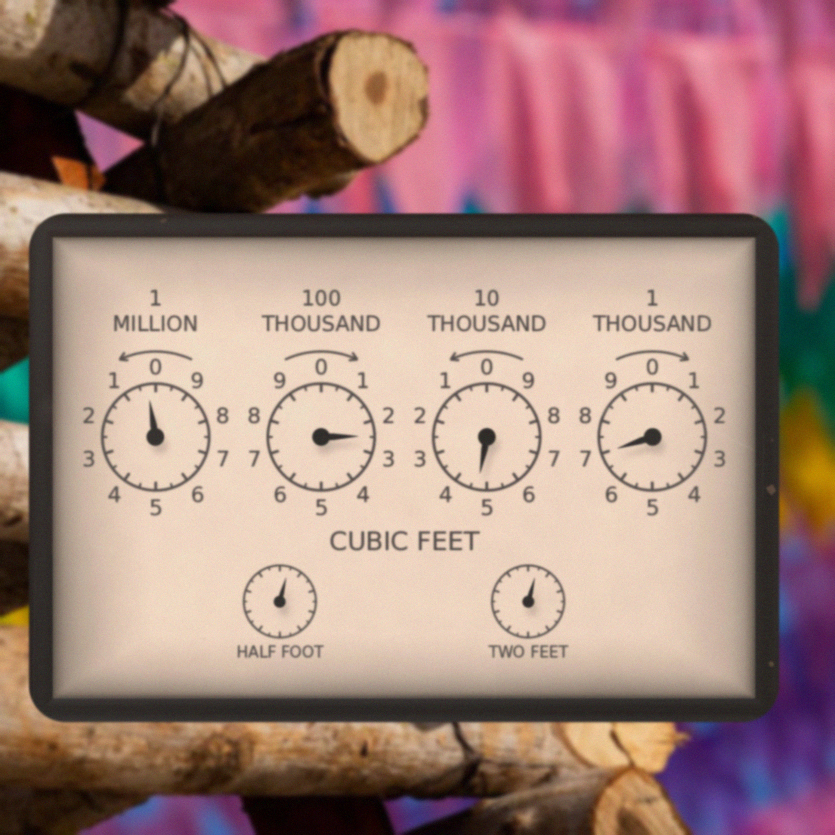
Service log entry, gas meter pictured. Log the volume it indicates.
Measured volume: 24700 ft³
